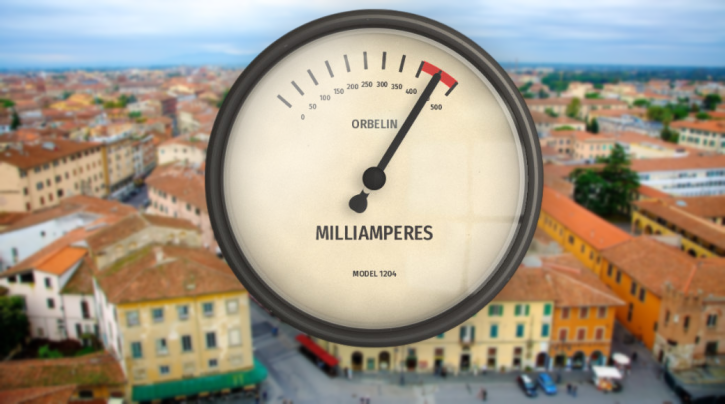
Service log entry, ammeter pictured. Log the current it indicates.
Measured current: 450 mA
